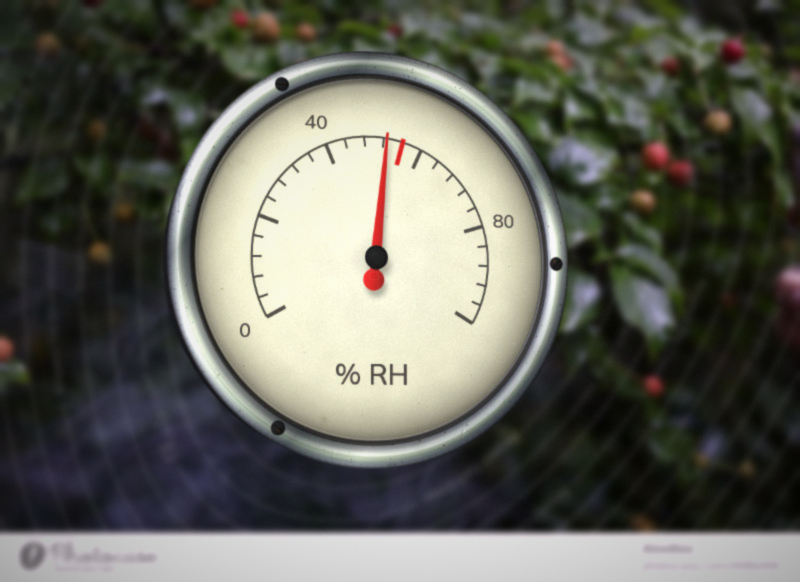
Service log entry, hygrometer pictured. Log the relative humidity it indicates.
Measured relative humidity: 52 %
